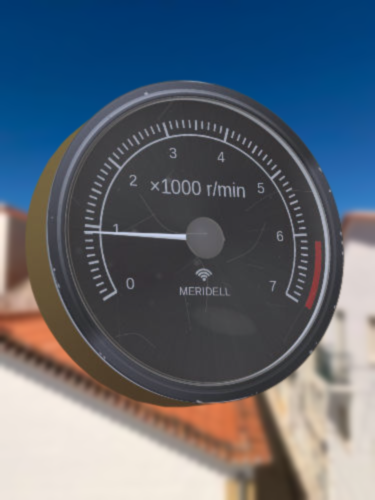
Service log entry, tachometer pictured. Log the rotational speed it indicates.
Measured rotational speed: 900 rpm
